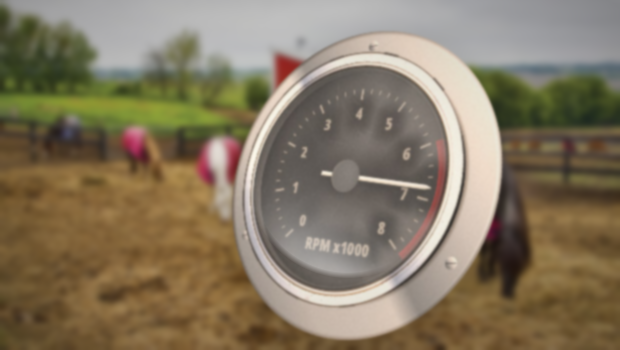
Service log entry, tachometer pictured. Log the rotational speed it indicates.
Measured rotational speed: 6800 rpm
